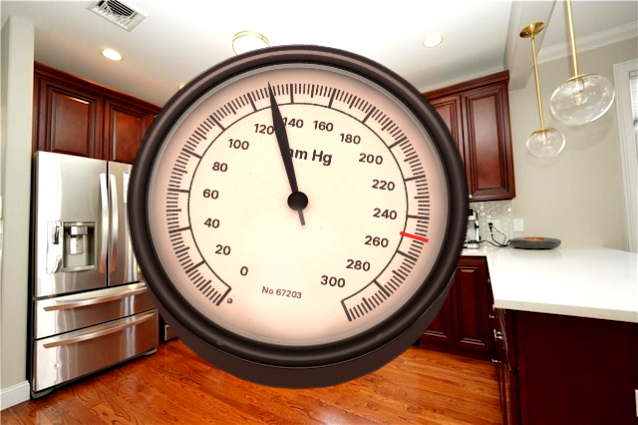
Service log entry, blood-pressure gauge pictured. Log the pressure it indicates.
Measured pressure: 130 mmHg
